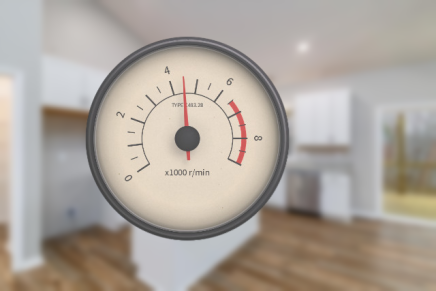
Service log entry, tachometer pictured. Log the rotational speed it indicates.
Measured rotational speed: 4500 rpm
